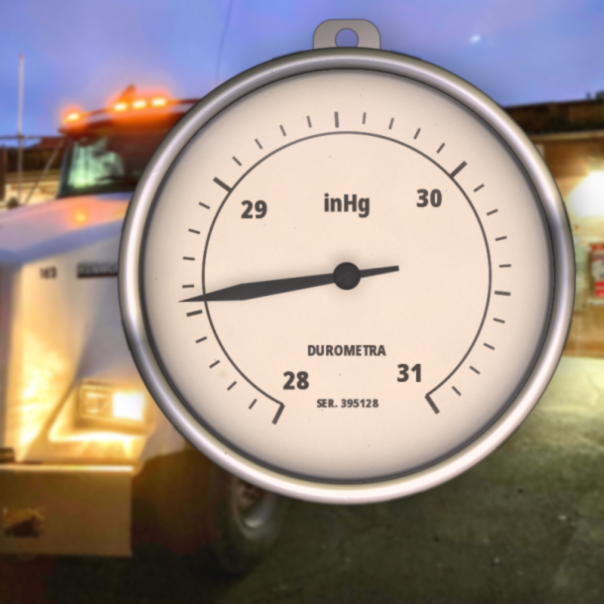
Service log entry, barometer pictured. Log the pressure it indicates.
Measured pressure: 28.55 inHg
